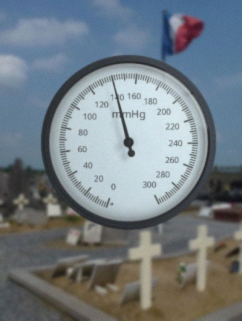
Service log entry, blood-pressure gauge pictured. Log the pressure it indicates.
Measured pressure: 140 mmHg
